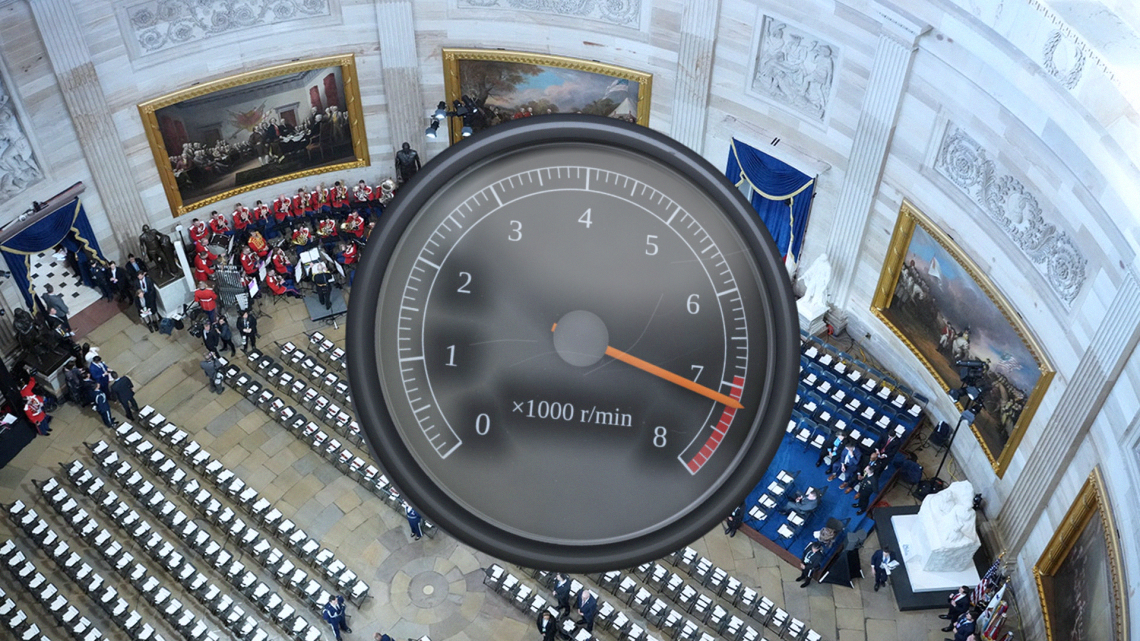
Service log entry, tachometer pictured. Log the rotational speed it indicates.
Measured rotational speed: 7200 rpm
